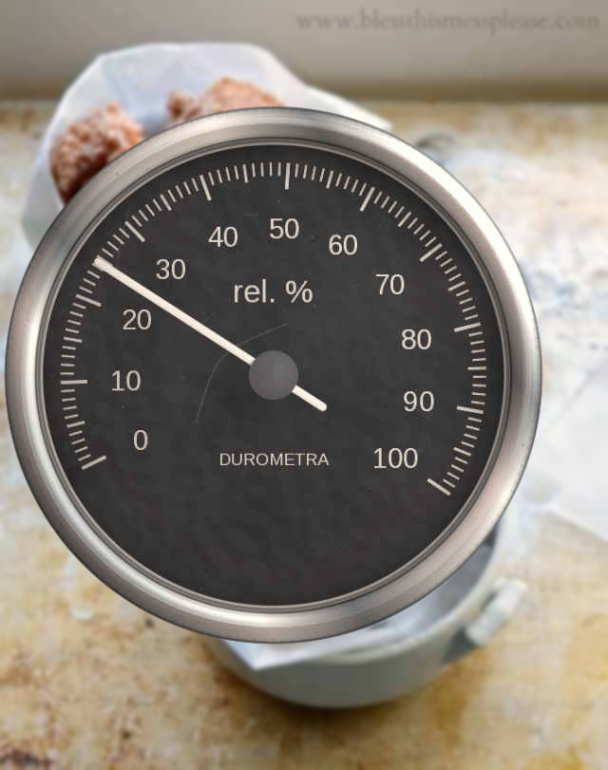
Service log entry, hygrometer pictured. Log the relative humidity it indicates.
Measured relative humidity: 24.5 %
